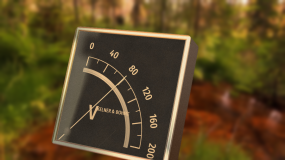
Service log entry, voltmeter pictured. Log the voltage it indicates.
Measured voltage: 80 V
